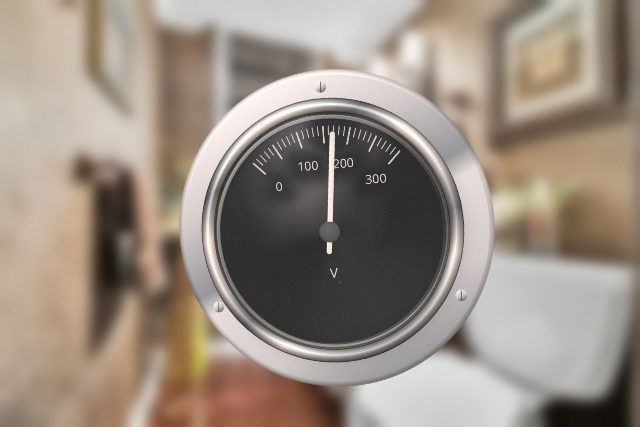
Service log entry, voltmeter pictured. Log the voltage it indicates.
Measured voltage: 170 V
